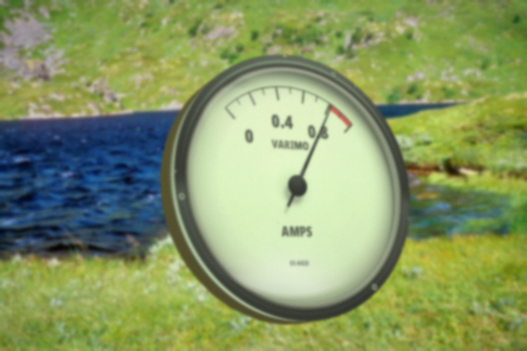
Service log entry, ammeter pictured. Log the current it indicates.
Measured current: 0.8 A
